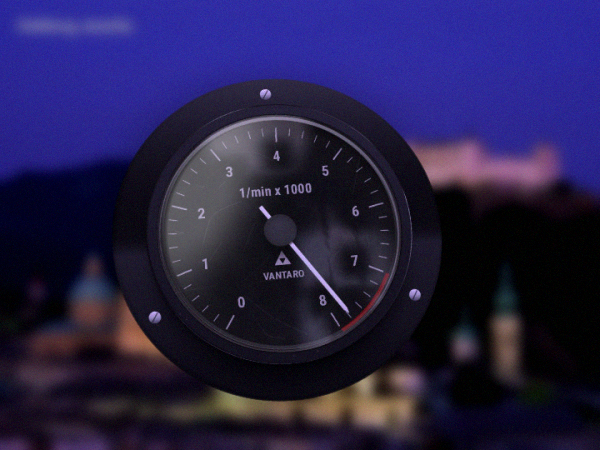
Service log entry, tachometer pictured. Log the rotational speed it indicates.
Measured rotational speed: 7800 rpm
